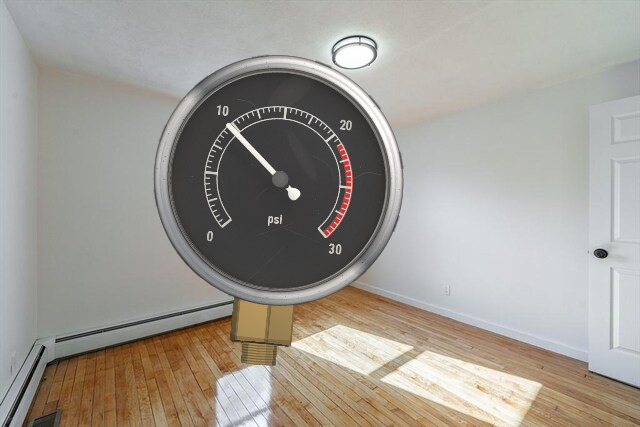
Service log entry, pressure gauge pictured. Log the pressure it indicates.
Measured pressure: 9.5 psi
